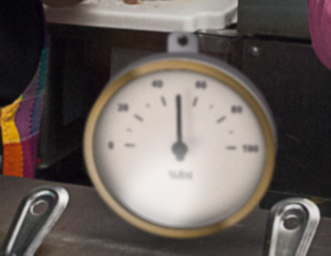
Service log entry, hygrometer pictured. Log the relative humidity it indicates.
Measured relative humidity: 50 %
